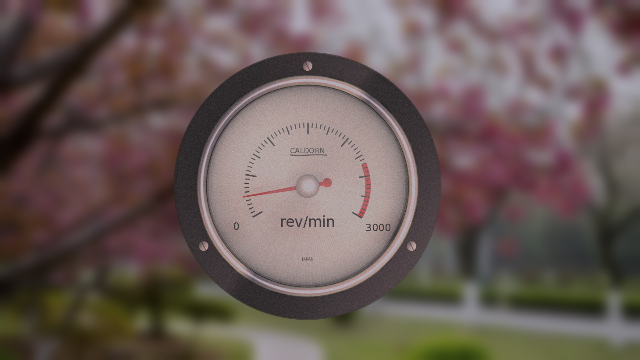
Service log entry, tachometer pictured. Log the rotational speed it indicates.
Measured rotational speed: 250 rpm
